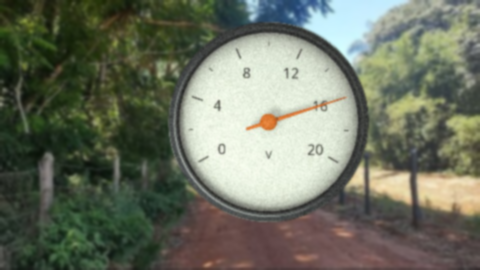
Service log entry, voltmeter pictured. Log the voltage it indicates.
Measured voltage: 16 V
